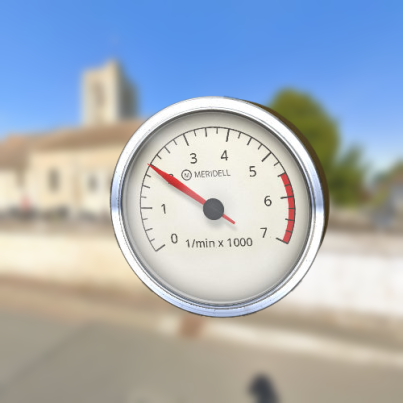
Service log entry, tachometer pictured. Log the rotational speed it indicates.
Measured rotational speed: 2000 rpm
